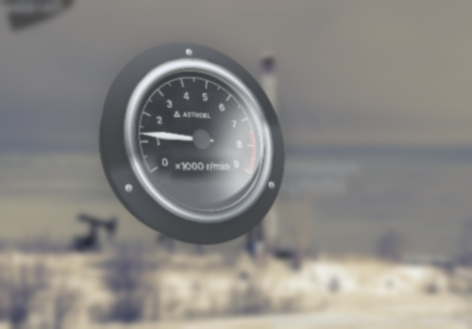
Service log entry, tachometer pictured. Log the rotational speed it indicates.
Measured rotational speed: 1250 rpm
